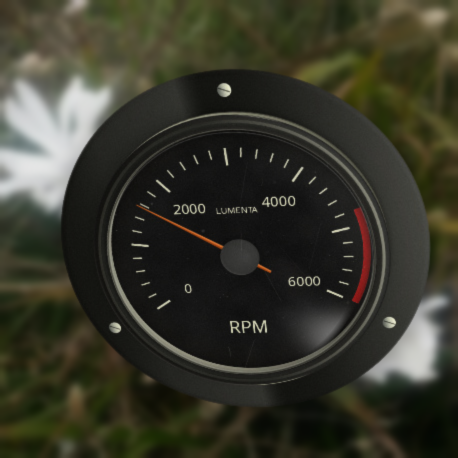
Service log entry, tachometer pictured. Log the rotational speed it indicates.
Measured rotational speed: 1600 rpm
